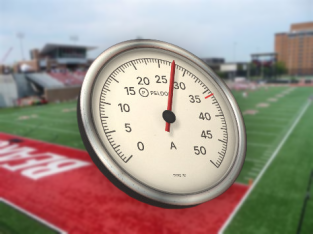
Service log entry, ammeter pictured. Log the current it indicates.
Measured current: 27.5 A
